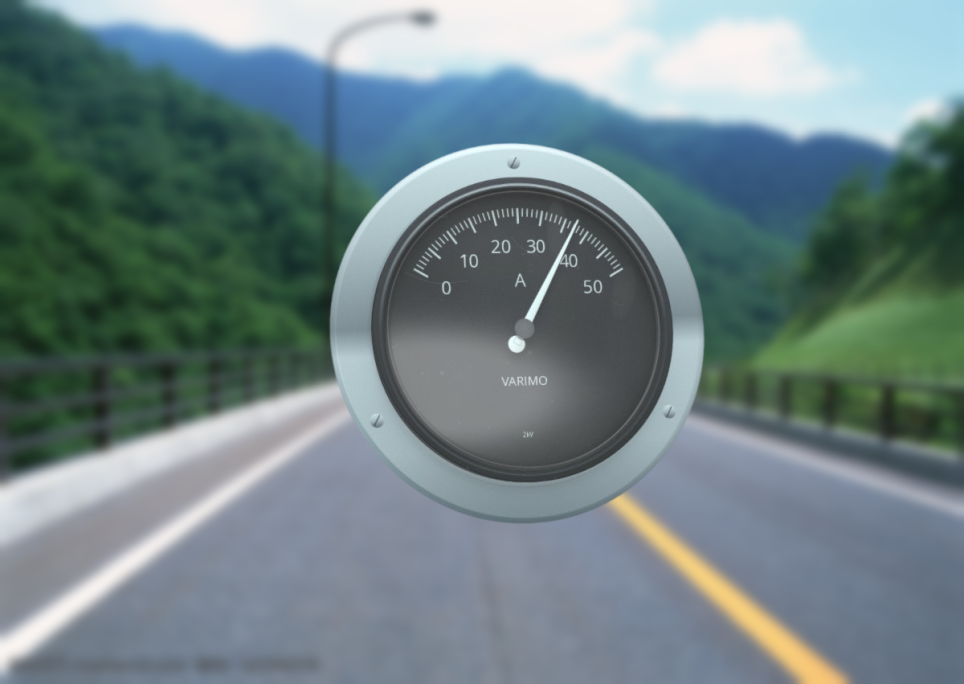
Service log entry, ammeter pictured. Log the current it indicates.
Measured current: 37 A
